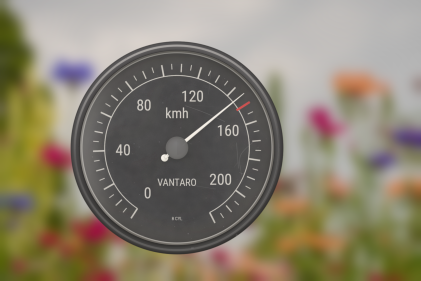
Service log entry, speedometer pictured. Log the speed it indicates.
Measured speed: 145 km/h
